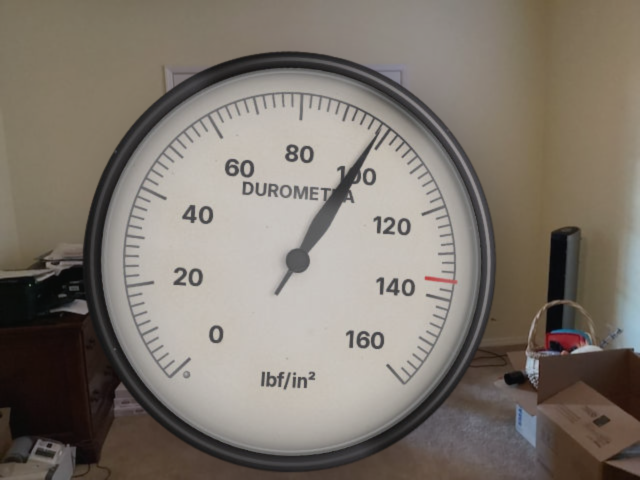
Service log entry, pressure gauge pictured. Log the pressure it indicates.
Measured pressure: 98 psi
